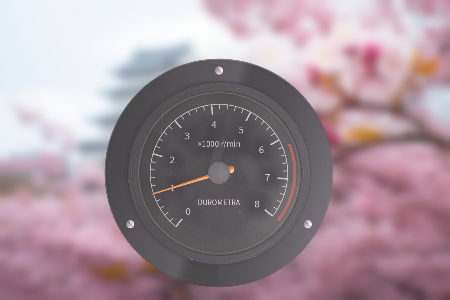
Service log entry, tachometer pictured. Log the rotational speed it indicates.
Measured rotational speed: 1000 rpm
